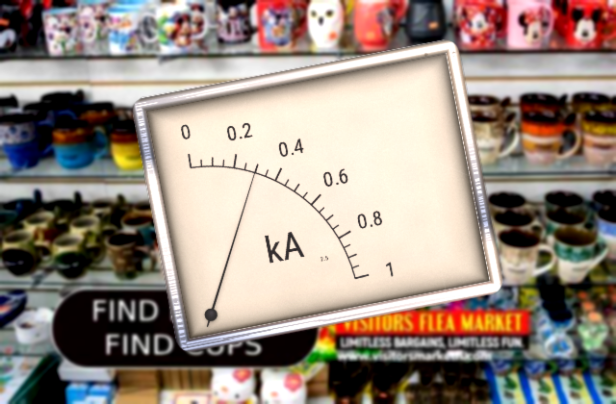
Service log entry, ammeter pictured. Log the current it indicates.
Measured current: 0.3 kA
